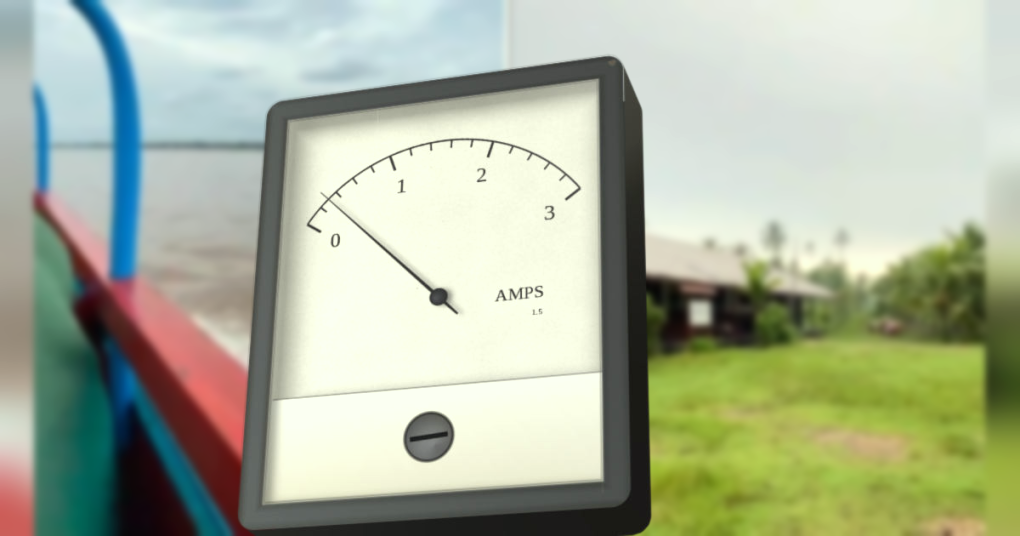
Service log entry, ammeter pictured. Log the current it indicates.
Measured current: 0.3 A
